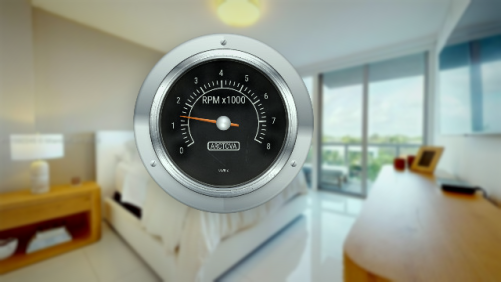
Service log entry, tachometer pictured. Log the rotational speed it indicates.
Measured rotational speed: 1400 rpm
